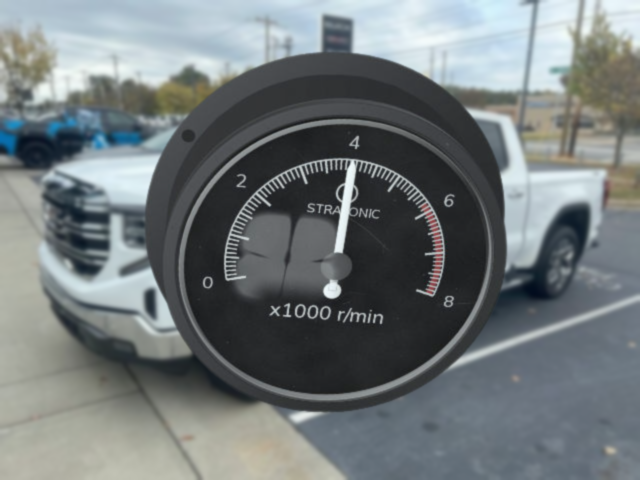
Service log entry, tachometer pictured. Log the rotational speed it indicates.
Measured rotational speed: 4000 rpm
